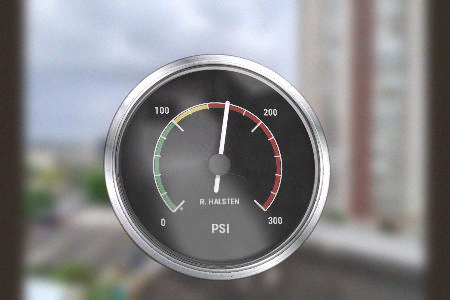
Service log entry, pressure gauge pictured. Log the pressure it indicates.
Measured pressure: 160 psi
